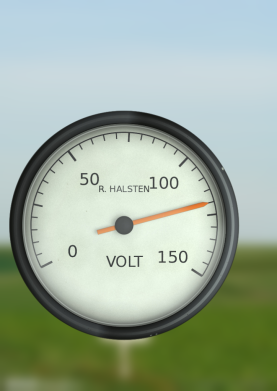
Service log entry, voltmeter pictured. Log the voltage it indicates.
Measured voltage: 120 V
